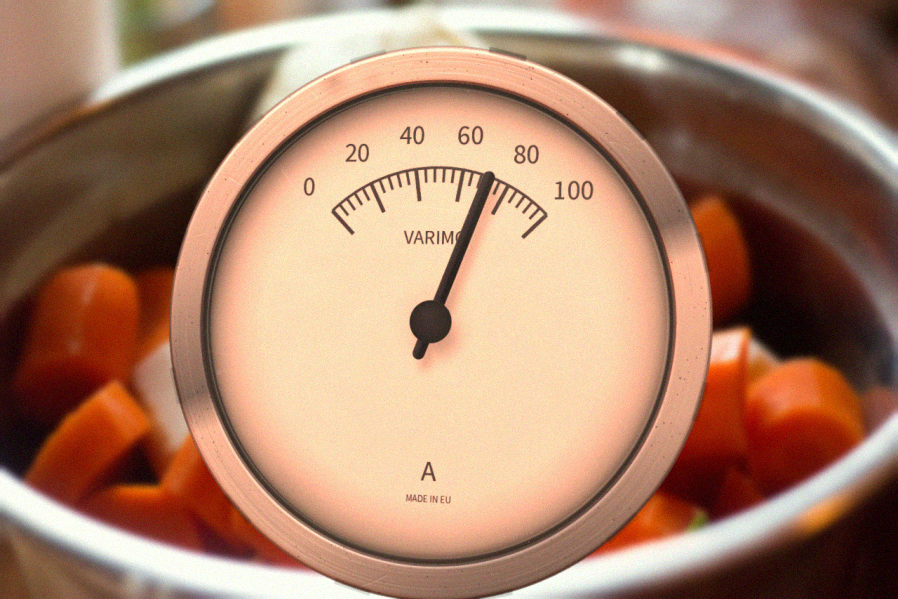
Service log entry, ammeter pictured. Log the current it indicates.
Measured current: 72 A
